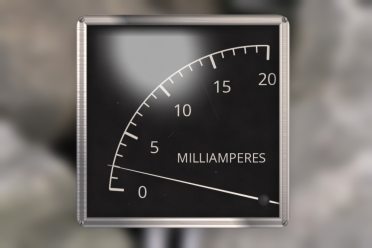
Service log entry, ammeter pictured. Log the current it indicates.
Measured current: 2 mA
